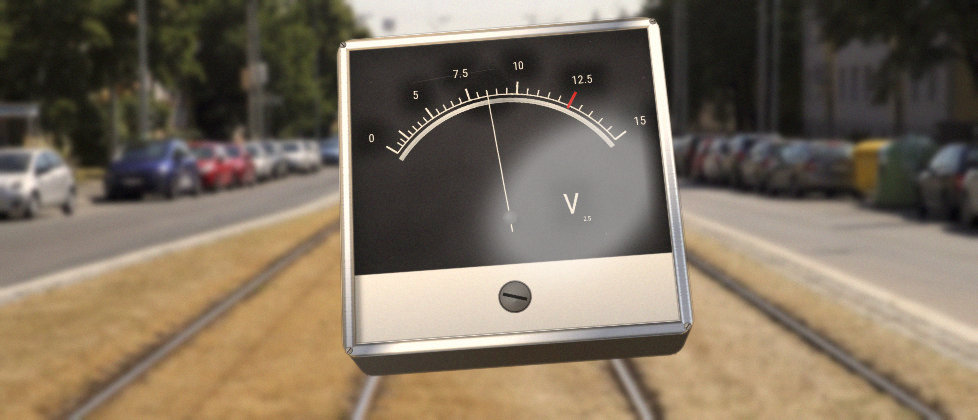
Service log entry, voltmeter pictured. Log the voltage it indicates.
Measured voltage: 8.5 V
